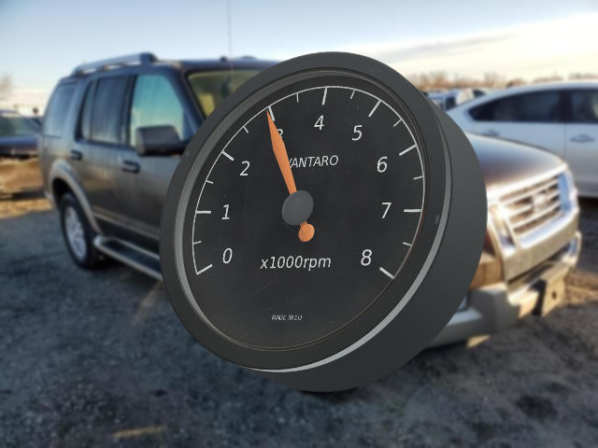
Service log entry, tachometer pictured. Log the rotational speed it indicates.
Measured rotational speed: 3000 rpm
